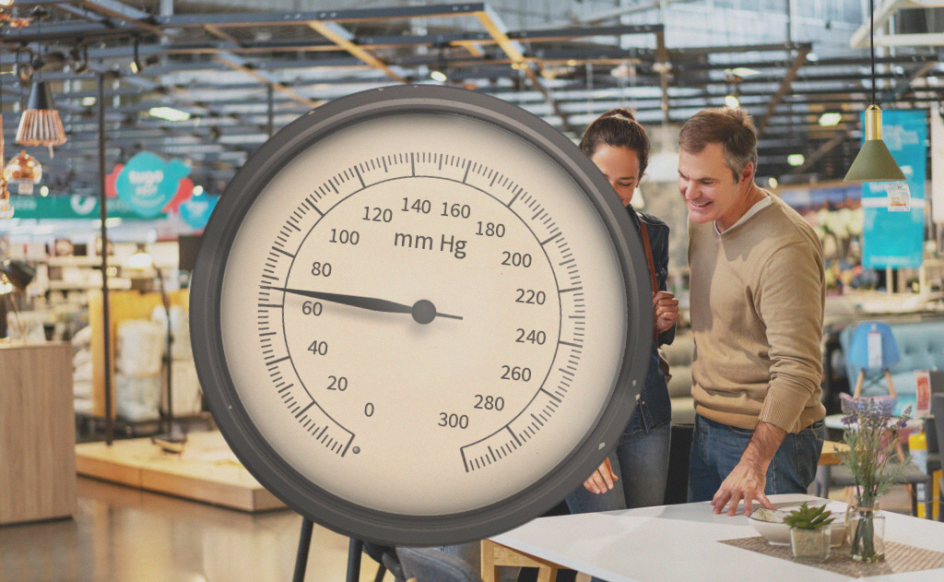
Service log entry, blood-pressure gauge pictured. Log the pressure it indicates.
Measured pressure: 66 mmHg
